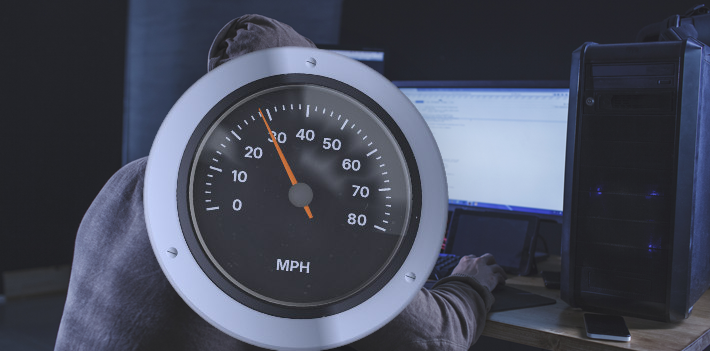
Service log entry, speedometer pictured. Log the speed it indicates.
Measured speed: 28 mph
